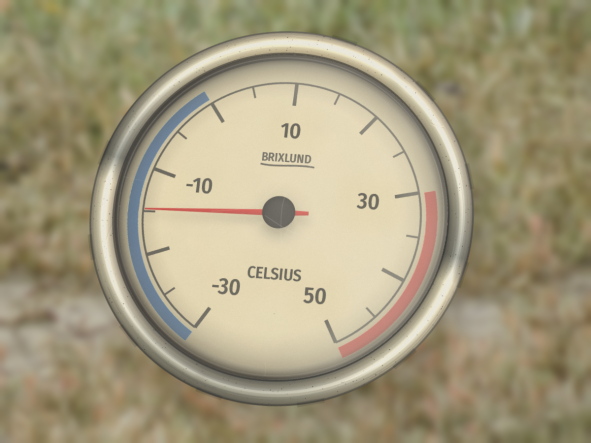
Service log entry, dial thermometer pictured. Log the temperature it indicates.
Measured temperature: -15 °C
